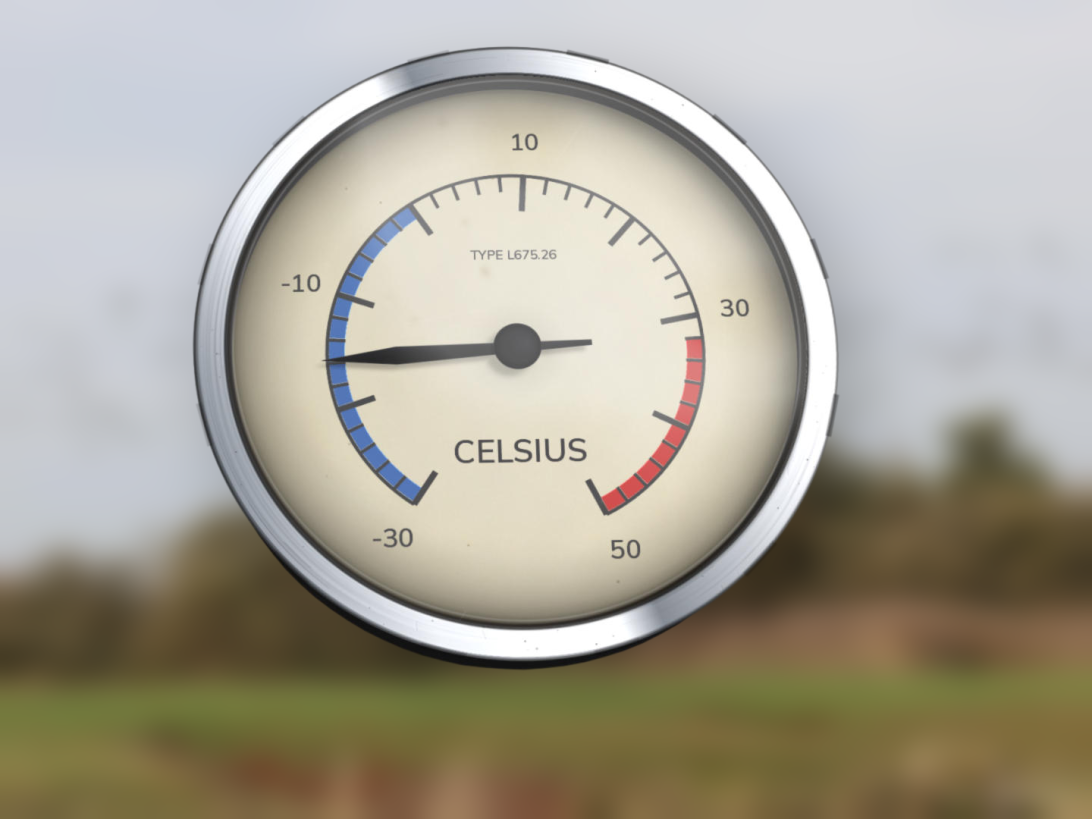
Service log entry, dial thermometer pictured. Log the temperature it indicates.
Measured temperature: -16 °C
